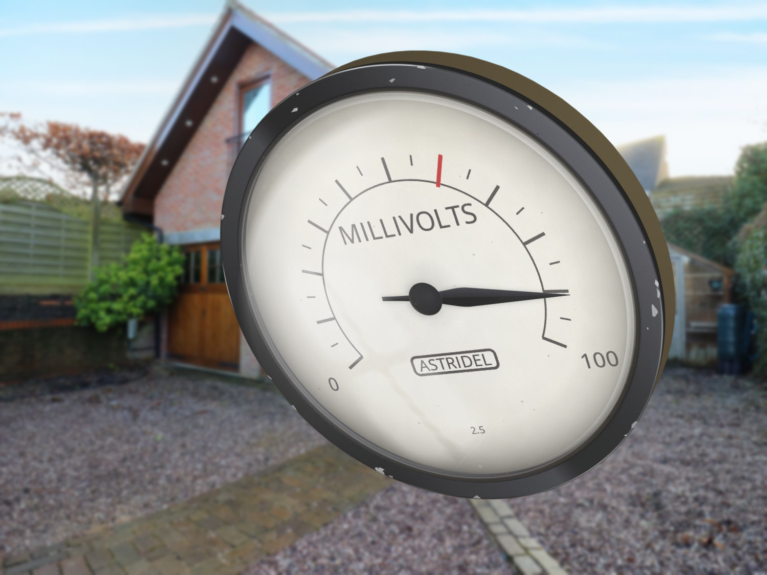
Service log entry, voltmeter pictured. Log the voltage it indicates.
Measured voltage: 90 mV
